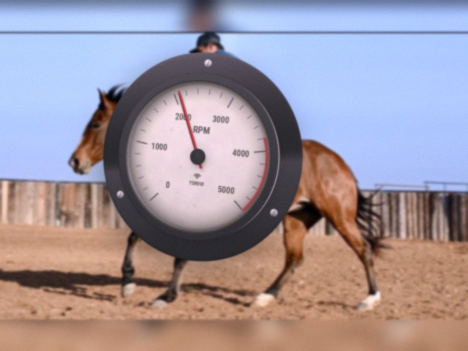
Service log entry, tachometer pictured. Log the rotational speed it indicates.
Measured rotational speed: 2100 rpm
